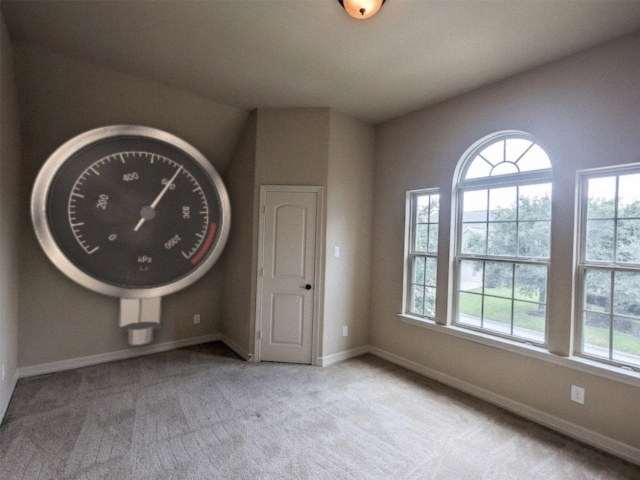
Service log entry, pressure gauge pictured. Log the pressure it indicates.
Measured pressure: 600 kPa
